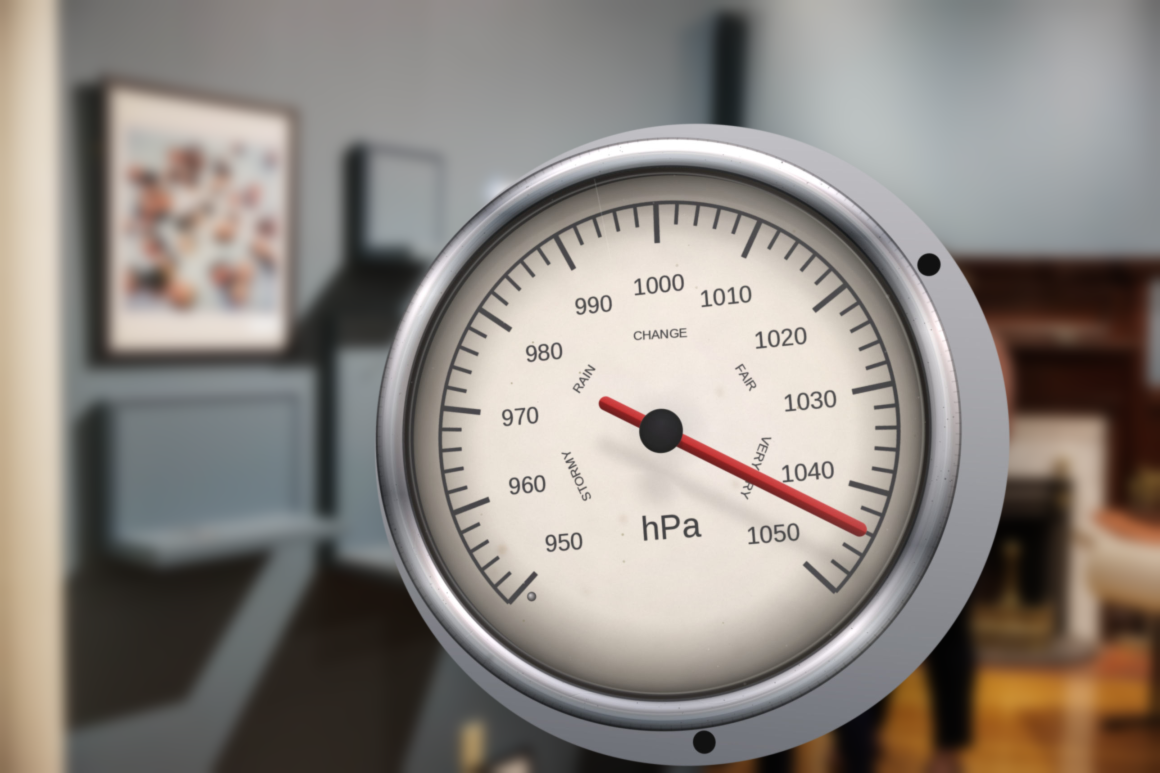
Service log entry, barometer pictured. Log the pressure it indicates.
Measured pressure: 1044 hPa
